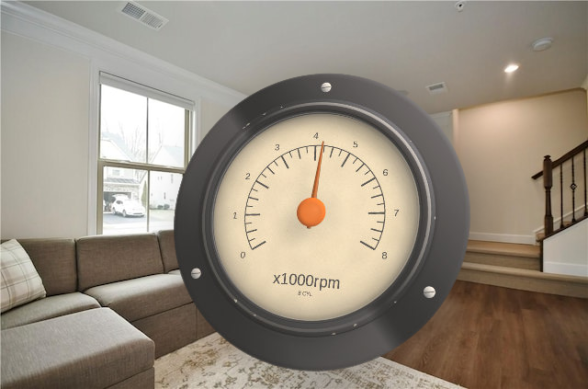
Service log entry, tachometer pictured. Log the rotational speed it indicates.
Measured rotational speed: 4250 rpm
